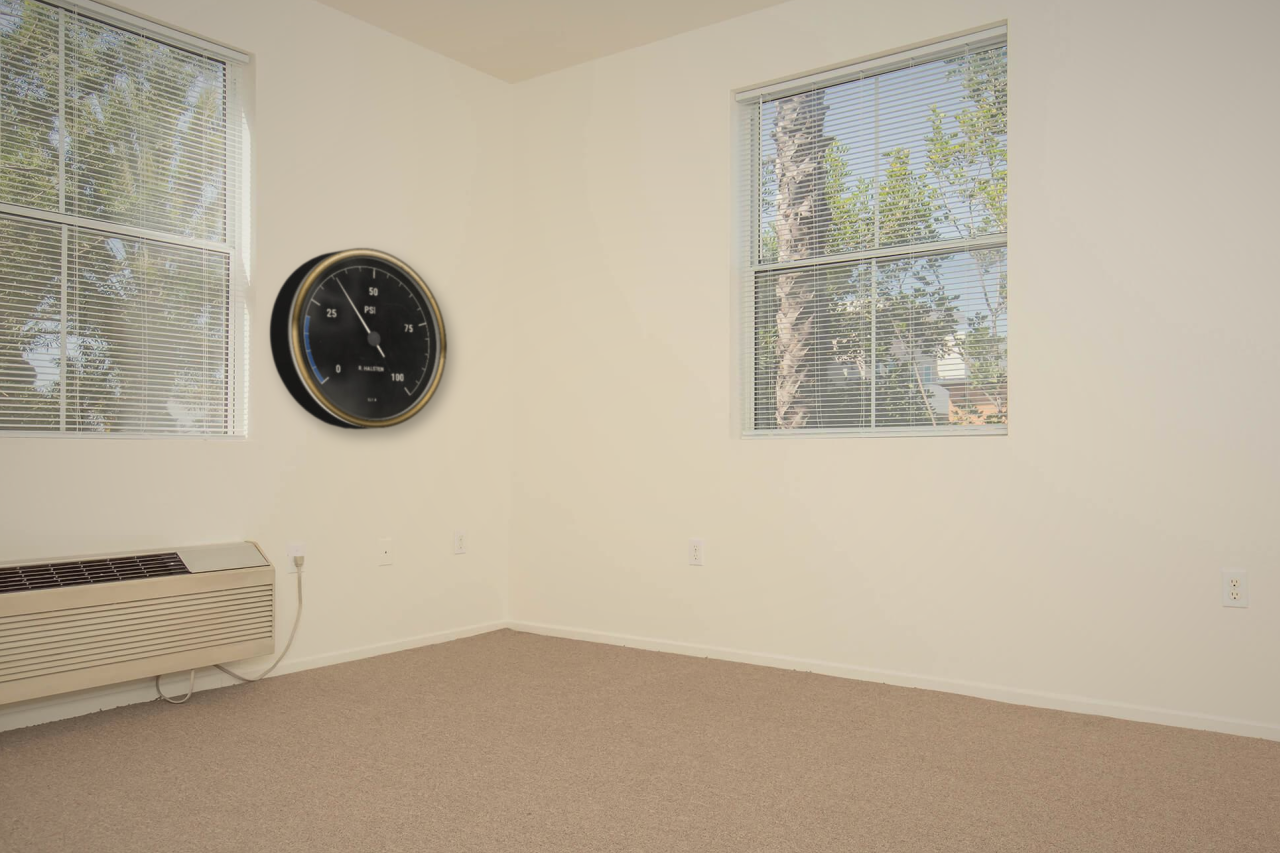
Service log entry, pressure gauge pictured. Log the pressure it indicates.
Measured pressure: 35 psi
